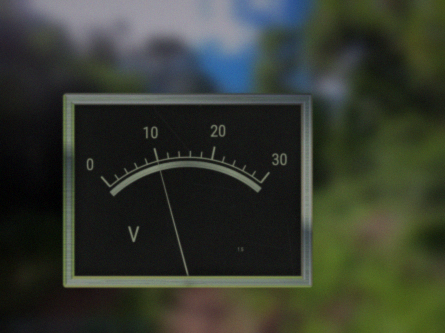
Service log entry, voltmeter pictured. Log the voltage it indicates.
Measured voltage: 10 V
